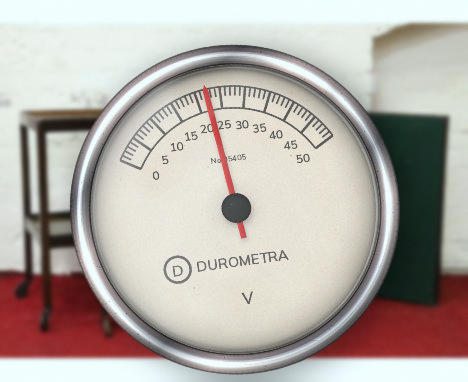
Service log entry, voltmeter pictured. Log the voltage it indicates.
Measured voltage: 22 V
